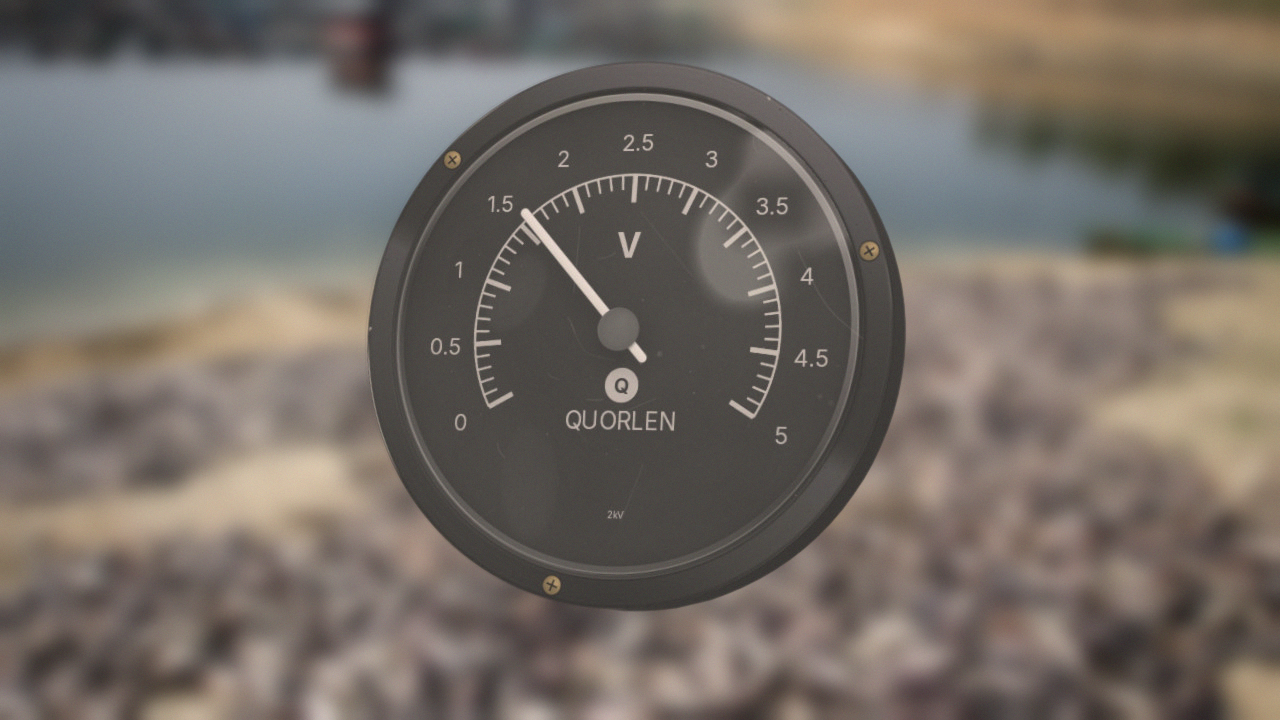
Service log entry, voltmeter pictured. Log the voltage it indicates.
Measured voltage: 1.6 V
